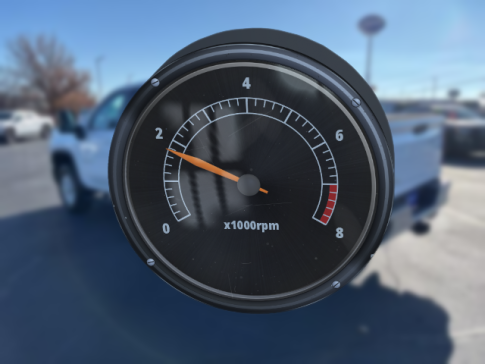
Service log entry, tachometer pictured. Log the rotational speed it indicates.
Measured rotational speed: 1800 rpm
